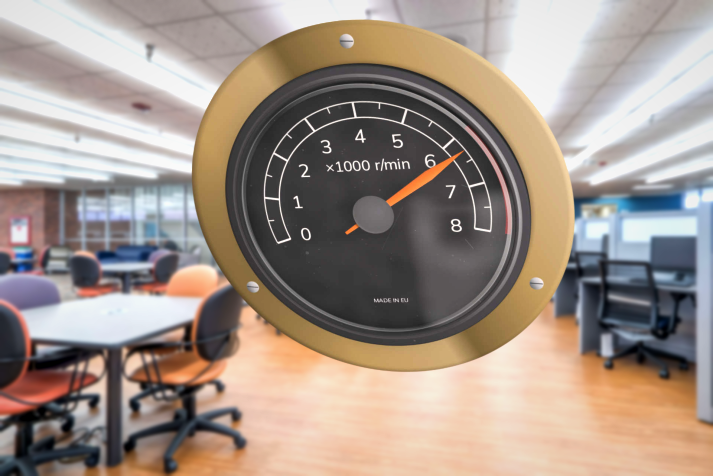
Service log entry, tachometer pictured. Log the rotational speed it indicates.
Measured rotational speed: 6250 rpm
